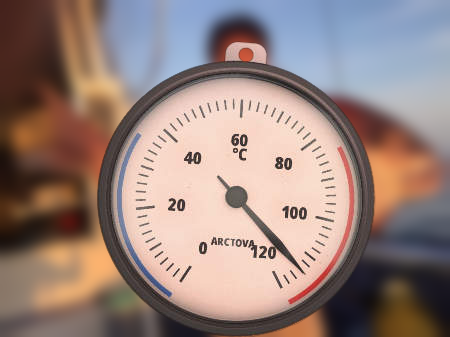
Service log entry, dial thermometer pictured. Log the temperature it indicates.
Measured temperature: 114 °C
